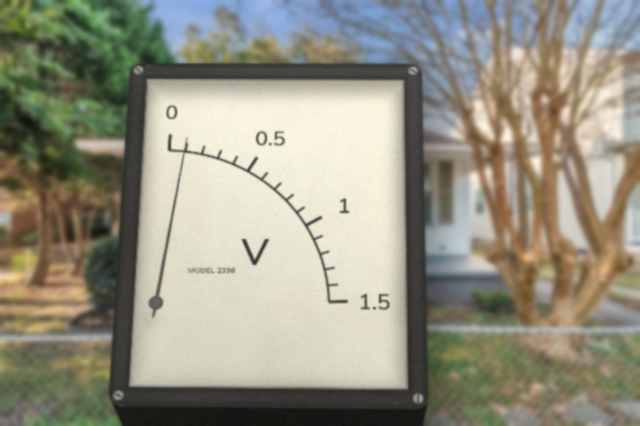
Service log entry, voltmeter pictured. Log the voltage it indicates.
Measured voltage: 0.1 V
